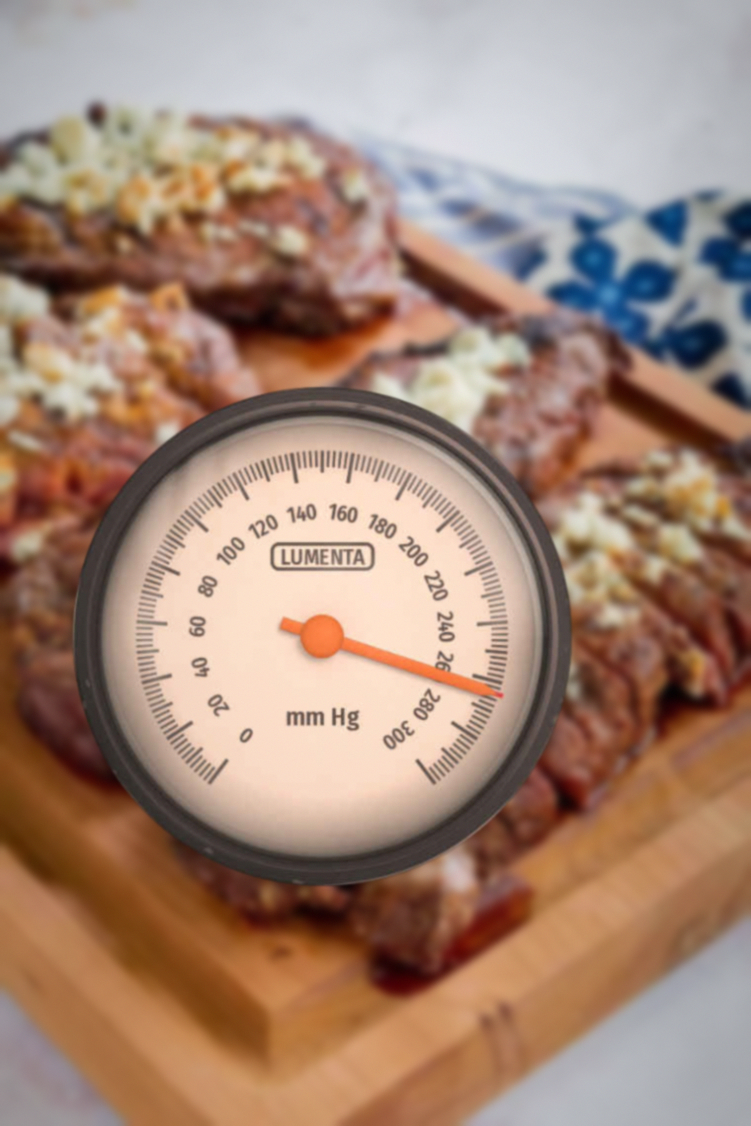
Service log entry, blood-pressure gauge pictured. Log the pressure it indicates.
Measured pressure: 264 mmHg
